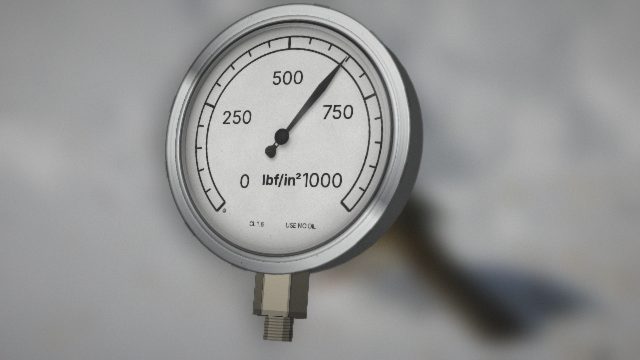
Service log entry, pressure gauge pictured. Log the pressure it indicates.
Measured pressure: 650 psi
